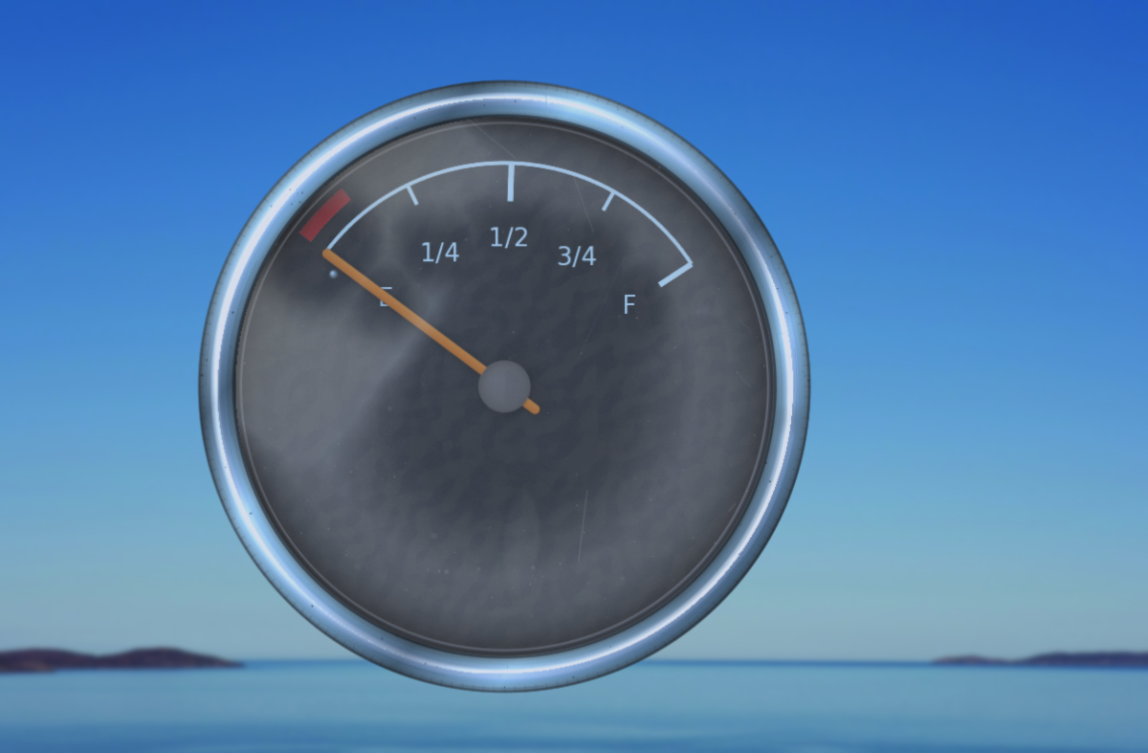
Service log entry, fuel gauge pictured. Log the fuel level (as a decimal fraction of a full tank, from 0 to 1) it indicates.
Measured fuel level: 0
